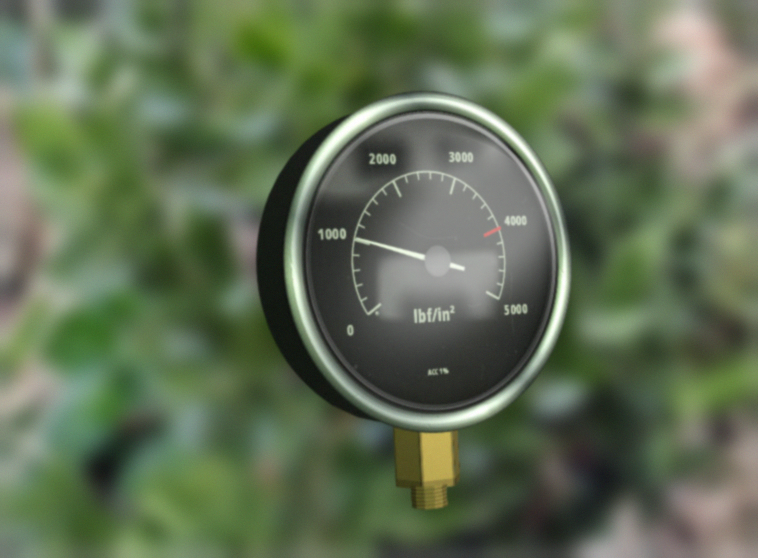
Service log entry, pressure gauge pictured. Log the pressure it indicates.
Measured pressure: 1000 psi
